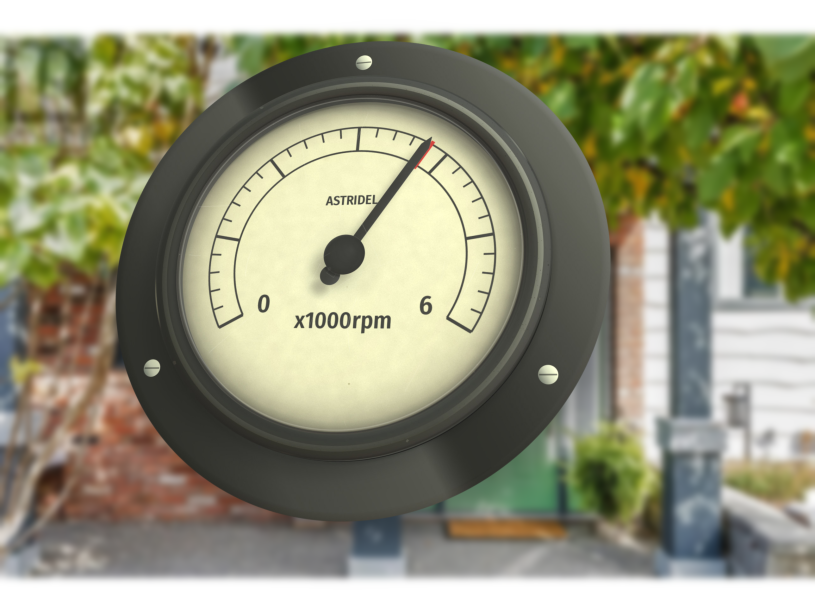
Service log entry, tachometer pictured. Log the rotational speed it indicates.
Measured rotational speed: 3800 rpm
